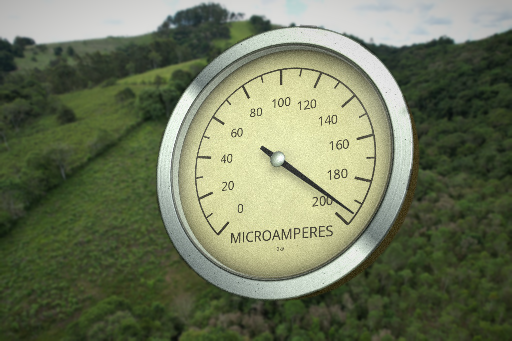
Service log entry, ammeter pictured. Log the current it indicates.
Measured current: 195 µA
